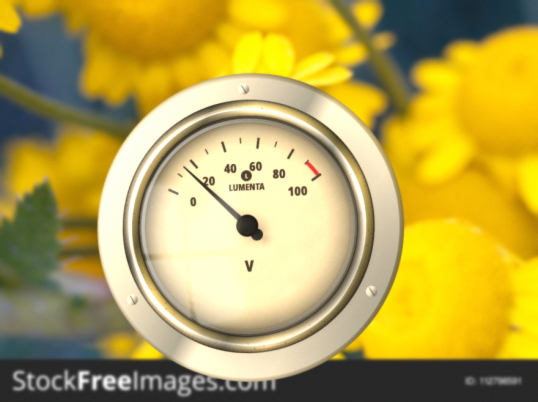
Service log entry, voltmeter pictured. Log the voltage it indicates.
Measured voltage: 15 V
